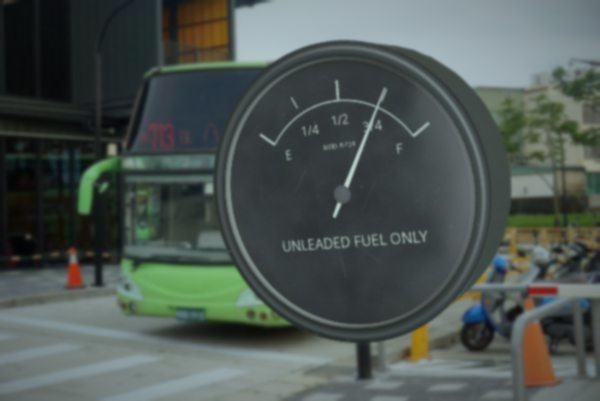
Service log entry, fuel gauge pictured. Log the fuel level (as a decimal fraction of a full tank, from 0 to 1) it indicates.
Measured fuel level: 0.75
